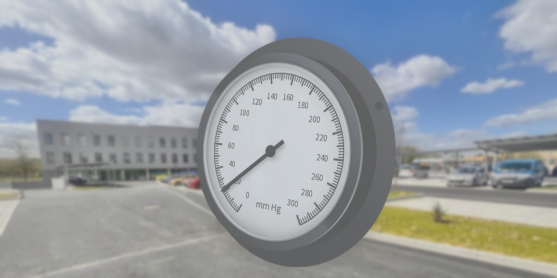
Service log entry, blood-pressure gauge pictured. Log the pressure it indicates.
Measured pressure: 20 mmHg
